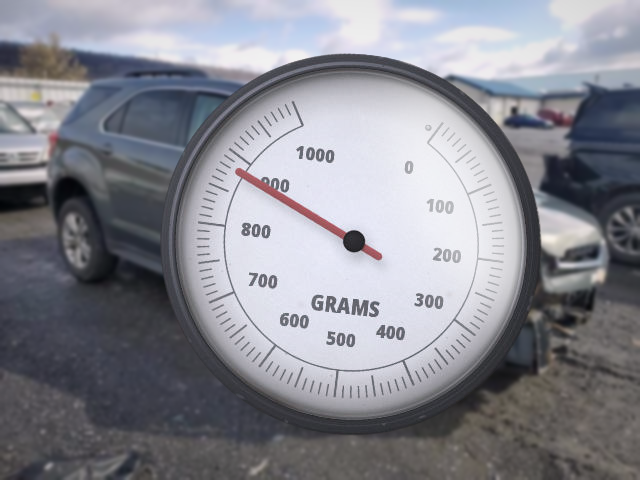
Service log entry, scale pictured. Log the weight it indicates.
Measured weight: 880 g
